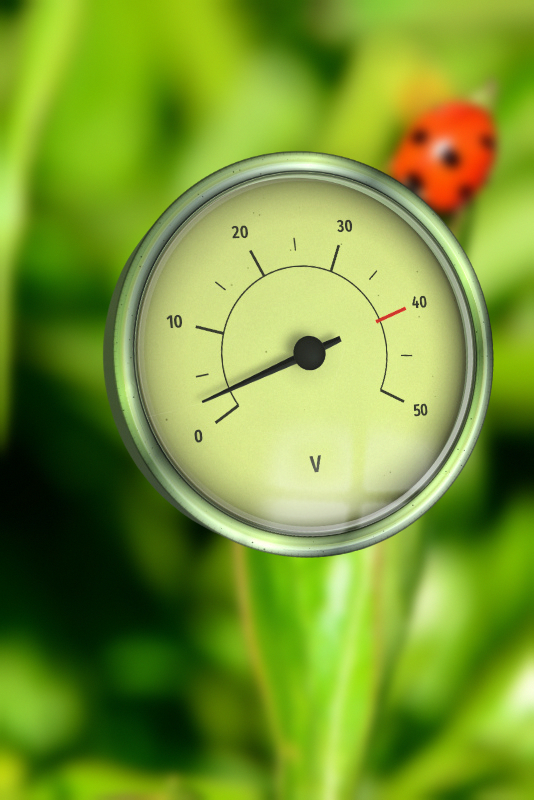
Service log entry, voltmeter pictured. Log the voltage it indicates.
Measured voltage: 2.5 V
